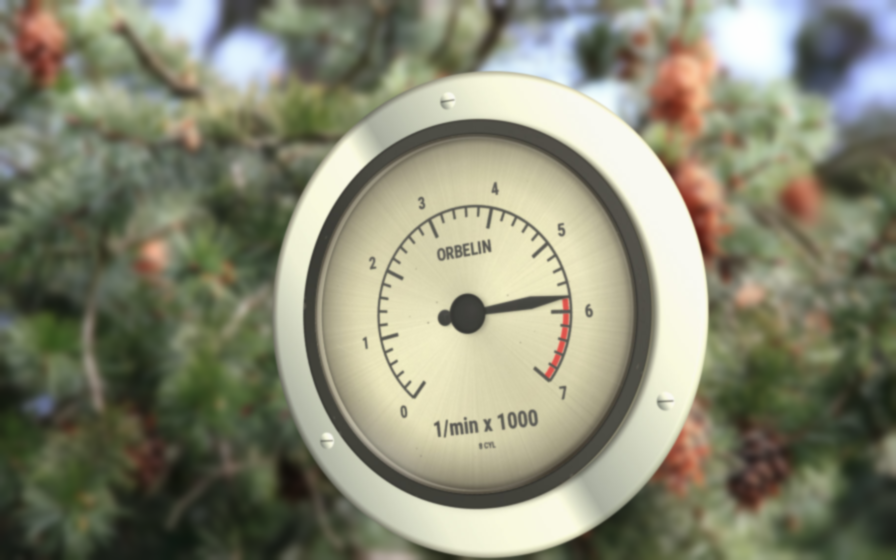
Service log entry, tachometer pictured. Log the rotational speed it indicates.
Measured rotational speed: 5800 rpm
